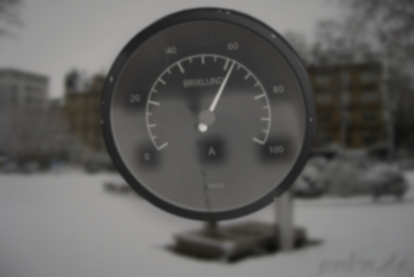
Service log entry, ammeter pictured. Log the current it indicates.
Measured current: 62.5 A
